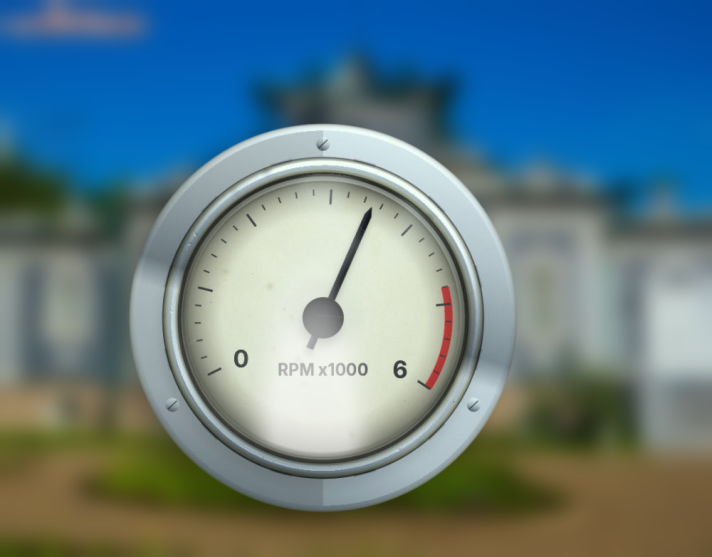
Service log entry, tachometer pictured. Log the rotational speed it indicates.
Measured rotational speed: 3500 rpm
